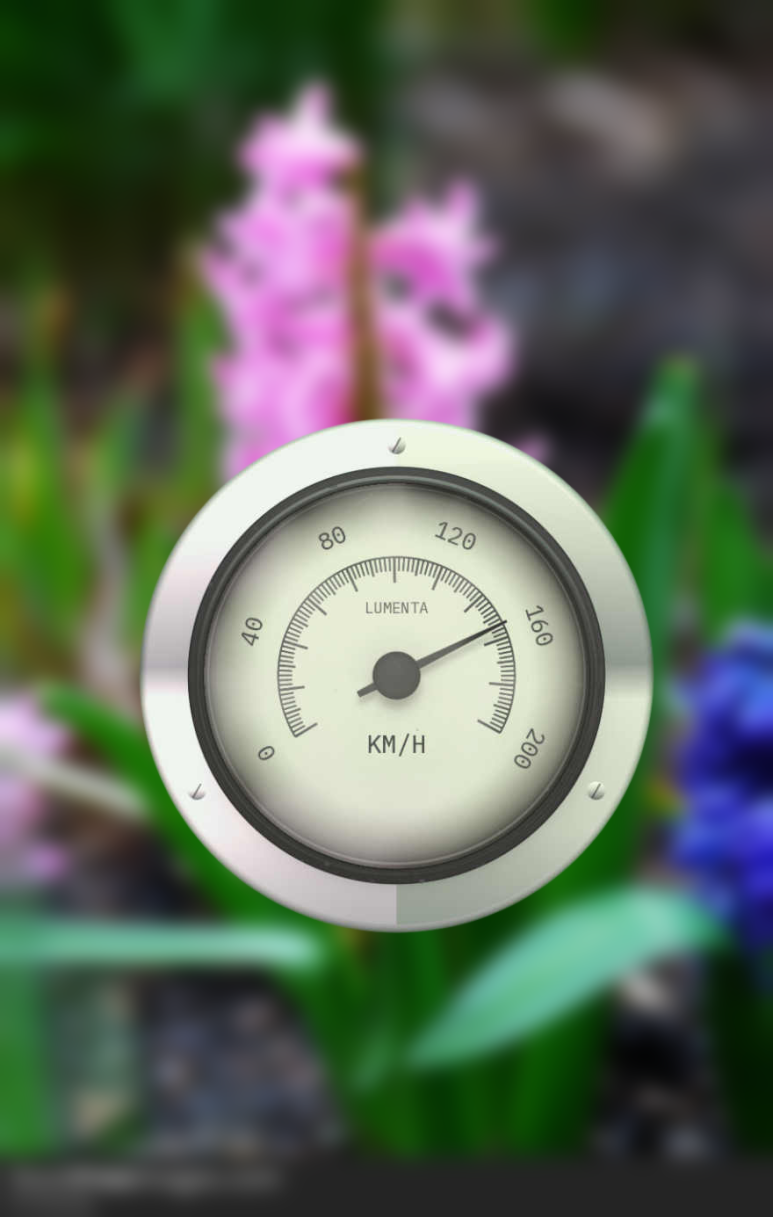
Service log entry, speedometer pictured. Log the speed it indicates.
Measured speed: 154 km/h
